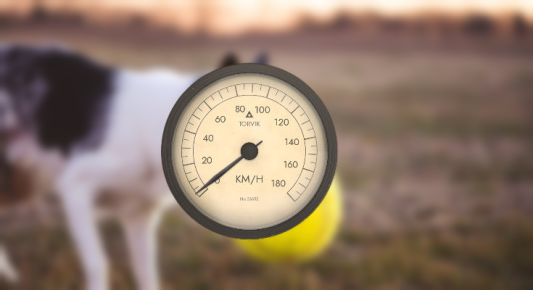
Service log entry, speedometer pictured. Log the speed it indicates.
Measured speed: 2.5 km/h
